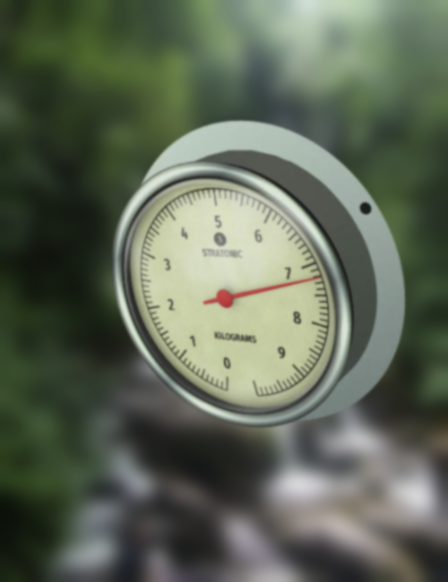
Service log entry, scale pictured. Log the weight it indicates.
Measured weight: 7.2 kg
